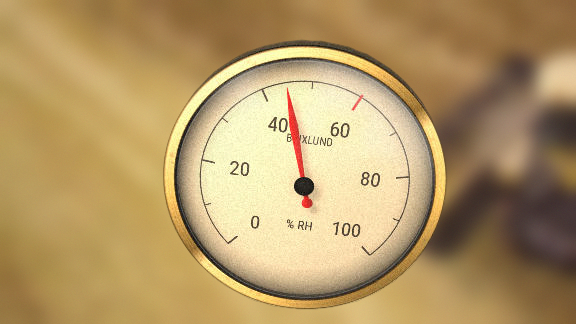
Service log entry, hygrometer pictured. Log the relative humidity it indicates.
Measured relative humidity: 45 %
